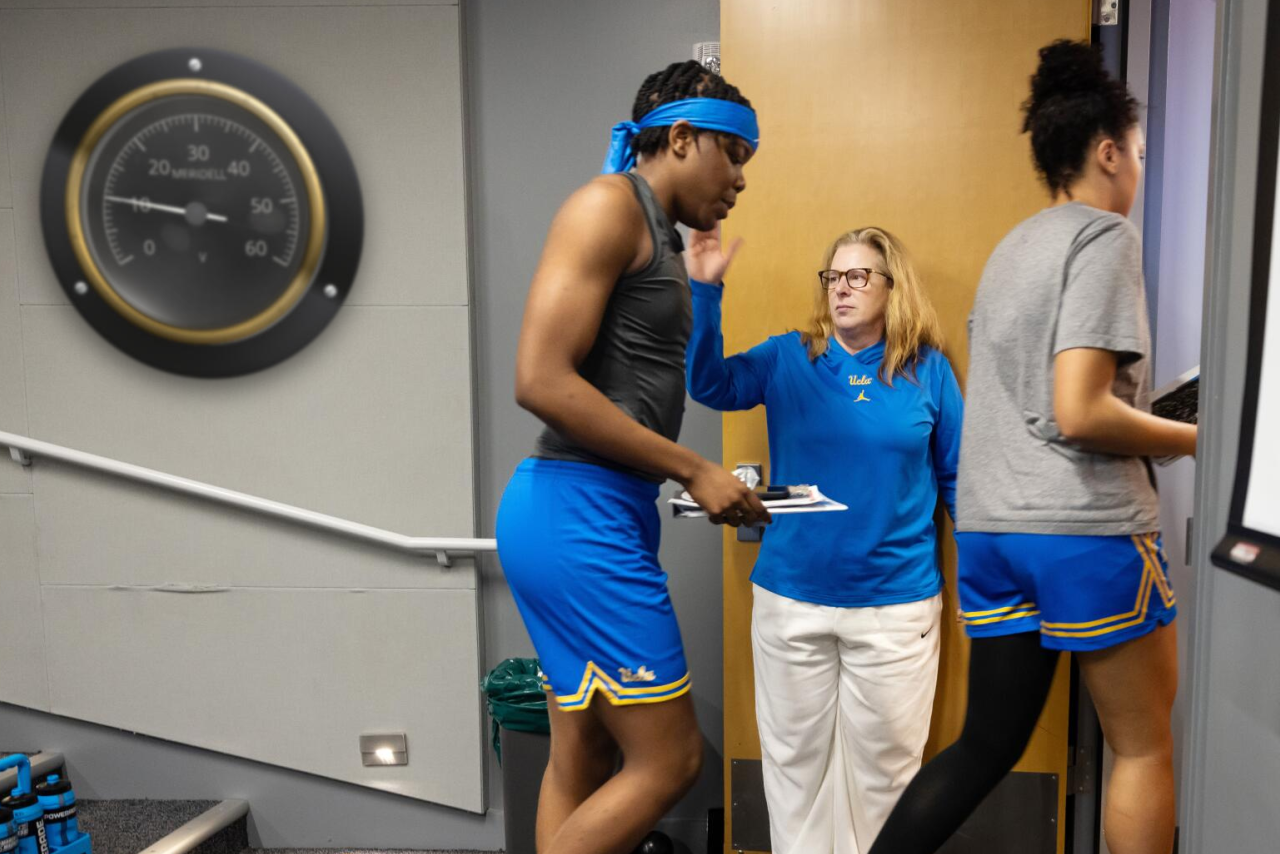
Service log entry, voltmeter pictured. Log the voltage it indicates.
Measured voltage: 10 V
